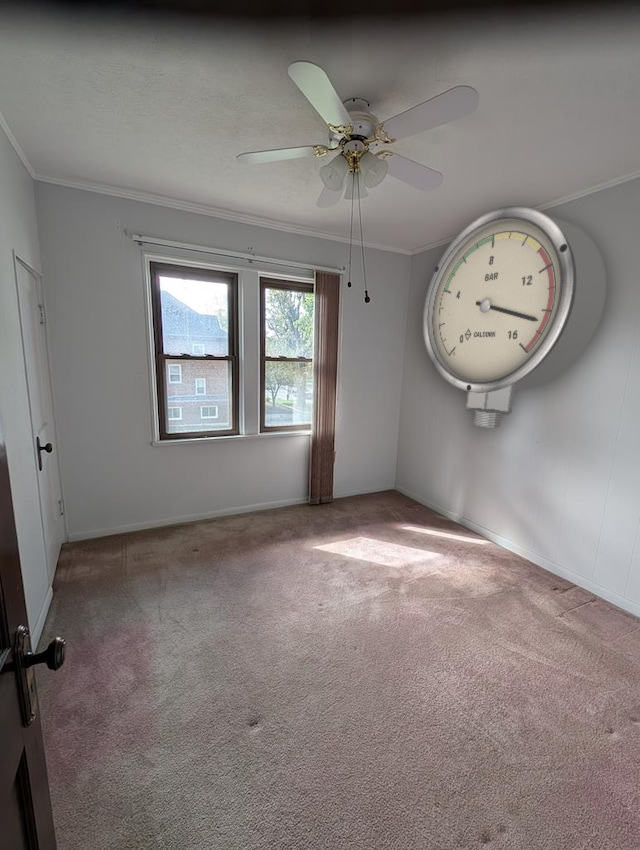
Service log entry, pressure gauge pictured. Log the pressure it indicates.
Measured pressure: 14.5 bar
